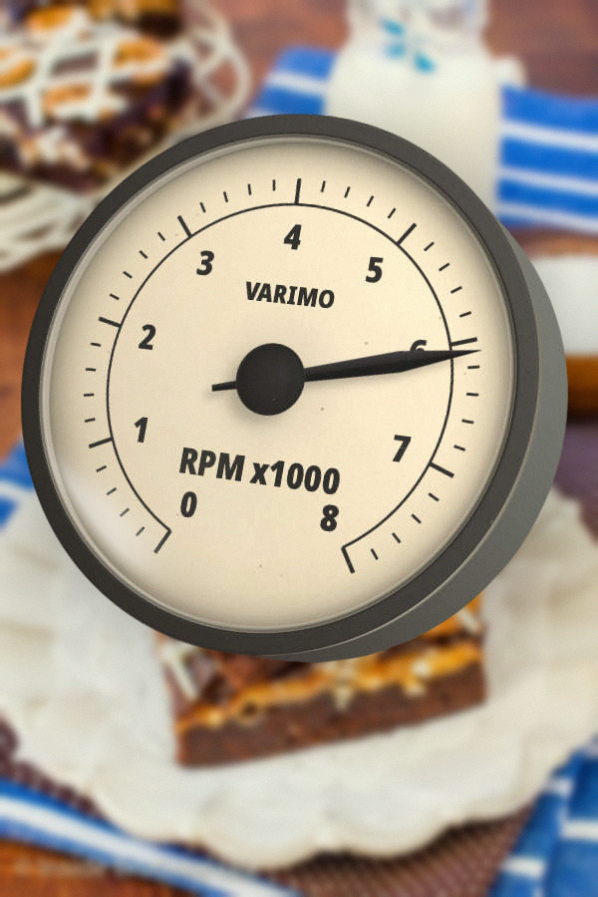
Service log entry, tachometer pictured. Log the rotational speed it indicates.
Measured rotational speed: 6100 rpm
